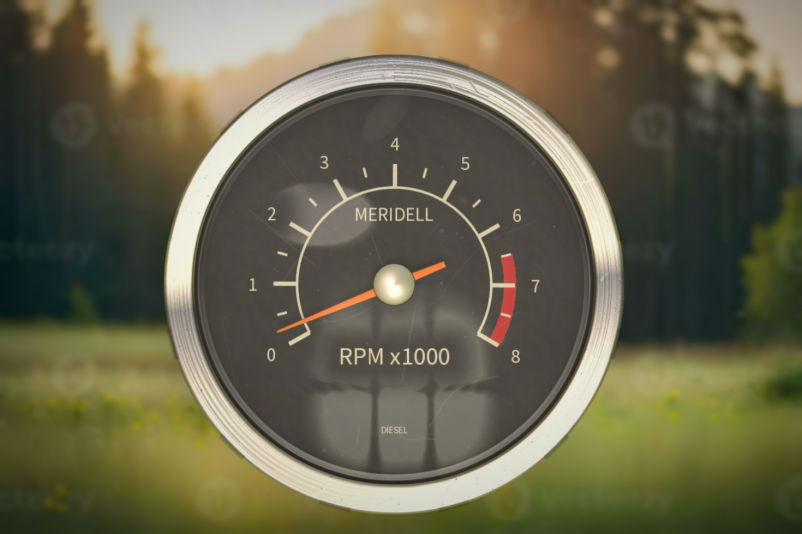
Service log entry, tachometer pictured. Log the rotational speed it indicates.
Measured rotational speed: 250 rpm
